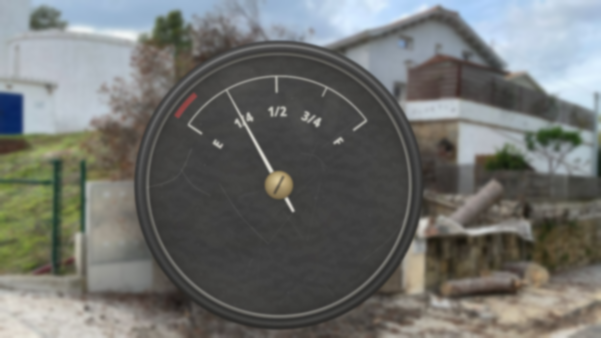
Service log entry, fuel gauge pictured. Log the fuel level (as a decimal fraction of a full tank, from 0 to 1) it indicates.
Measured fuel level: 0.25
